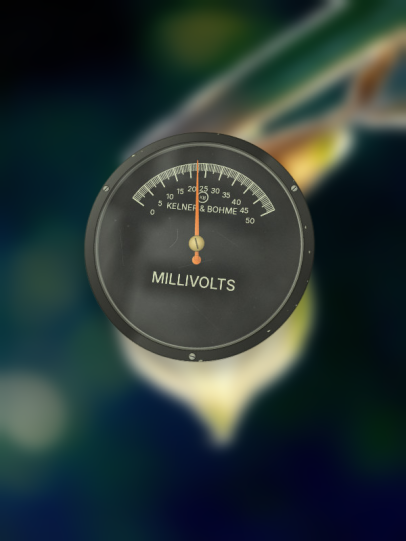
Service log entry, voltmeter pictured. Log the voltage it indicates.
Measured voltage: 22.5 mV
